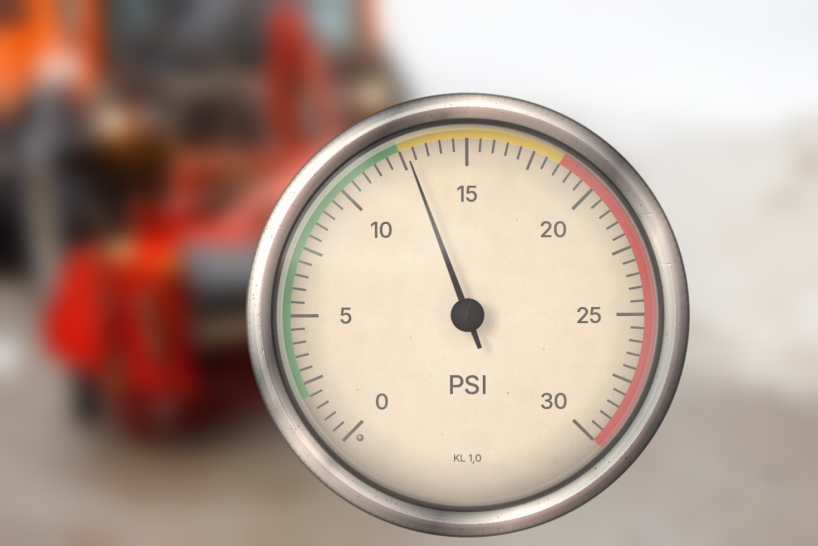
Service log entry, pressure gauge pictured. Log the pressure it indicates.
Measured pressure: 12.75 psi
